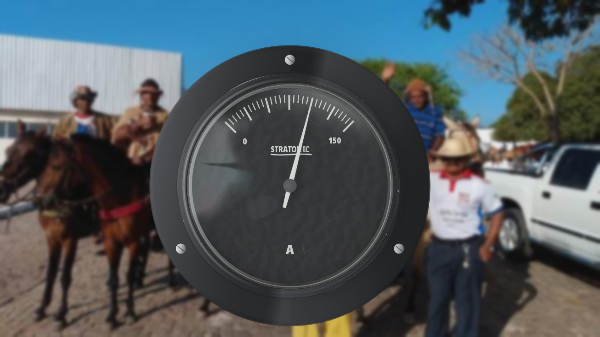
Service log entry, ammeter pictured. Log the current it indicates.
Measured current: 100 A
